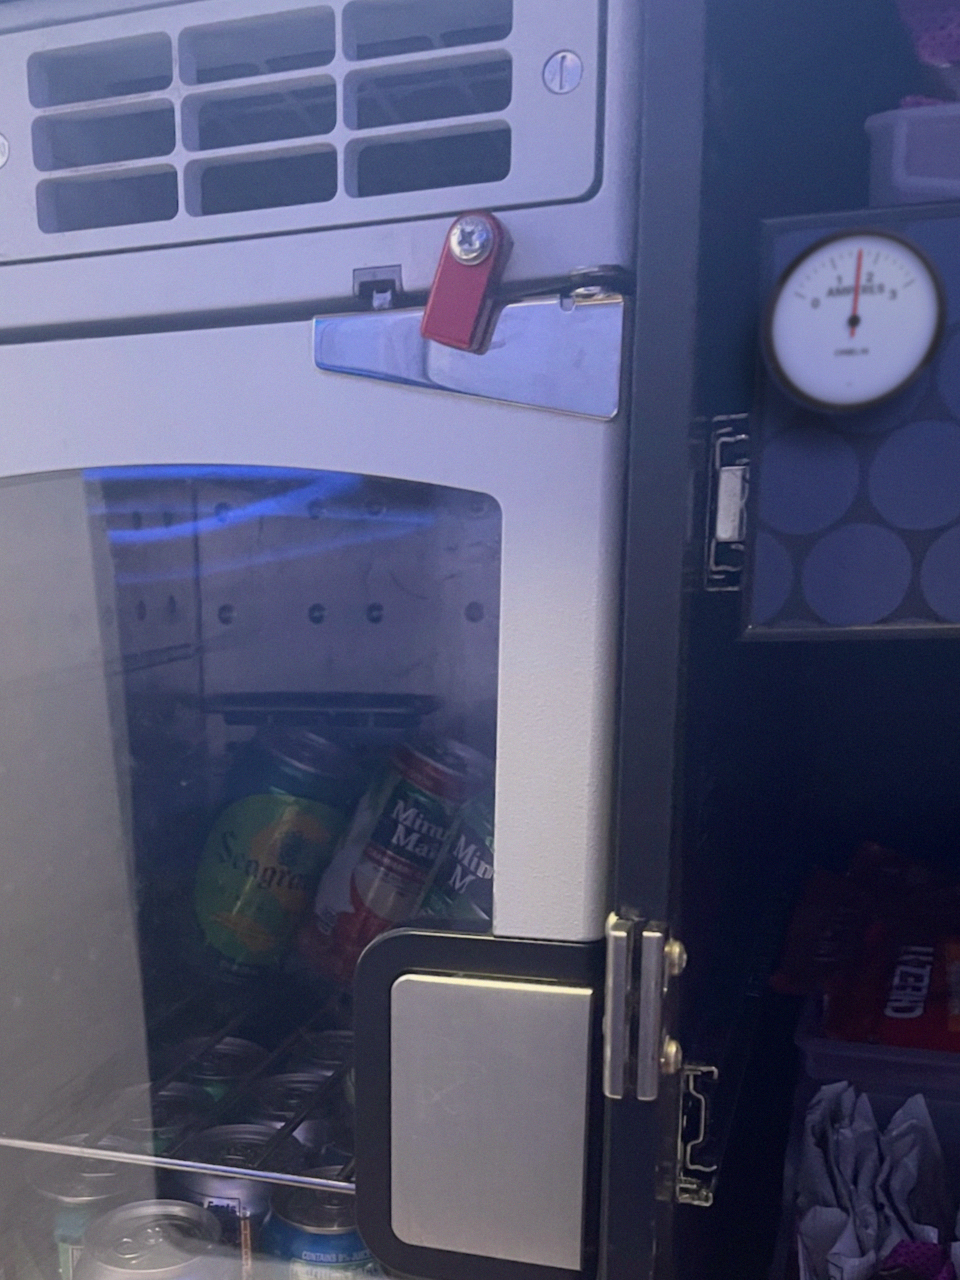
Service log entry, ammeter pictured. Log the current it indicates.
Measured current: 1.6 A
